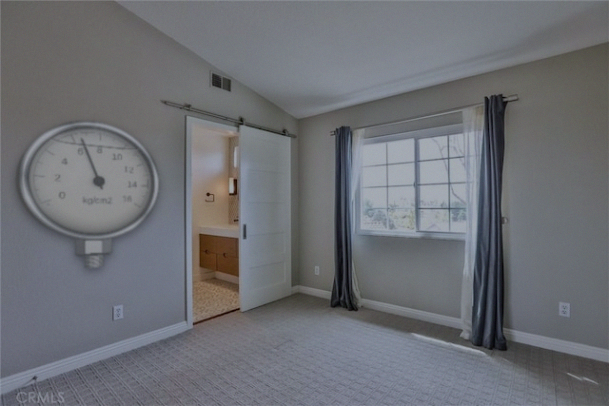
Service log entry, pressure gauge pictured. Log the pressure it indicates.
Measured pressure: 6.5 kg/cm²
